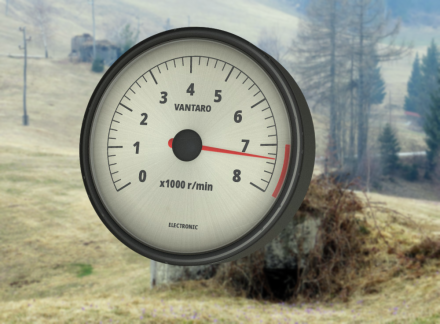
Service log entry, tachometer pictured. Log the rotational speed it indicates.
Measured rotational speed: 7300 rpm
